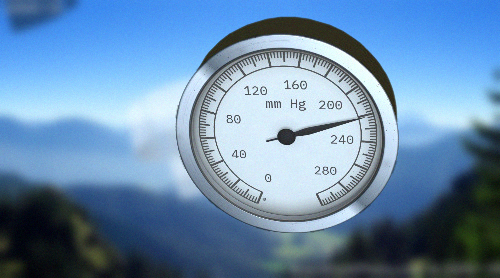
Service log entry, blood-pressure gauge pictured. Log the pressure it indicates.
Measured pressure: 220 mmHg
